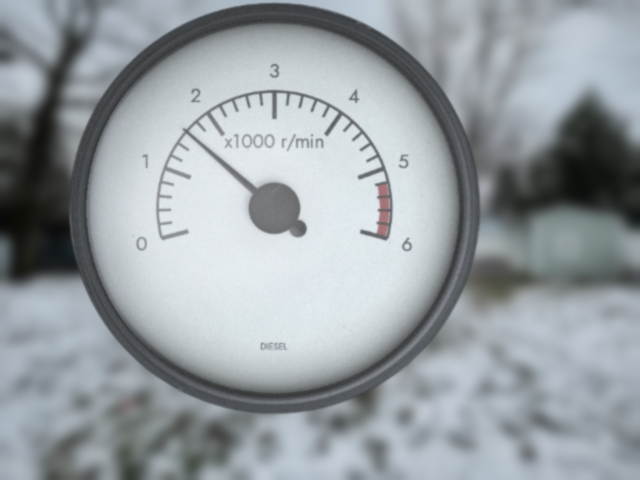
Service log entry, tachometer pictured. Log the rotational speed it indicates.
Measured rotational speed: 1600 rpm
